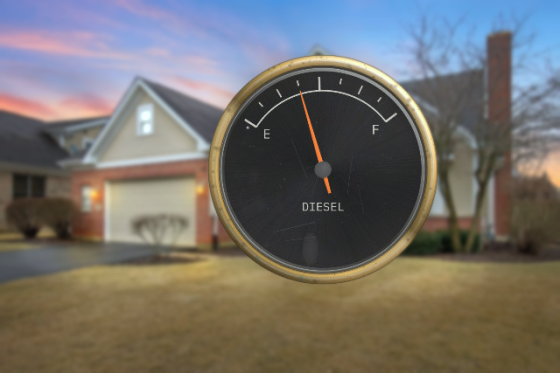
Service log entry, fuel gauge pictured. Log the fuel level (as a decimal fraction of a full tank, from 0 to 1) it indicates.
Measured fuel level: 0.375
